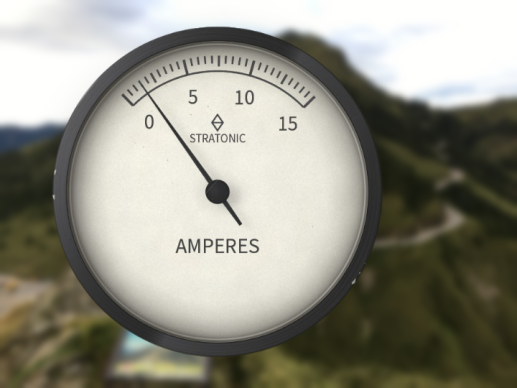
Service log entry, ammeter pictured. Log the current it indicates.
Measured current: 1.5 A
